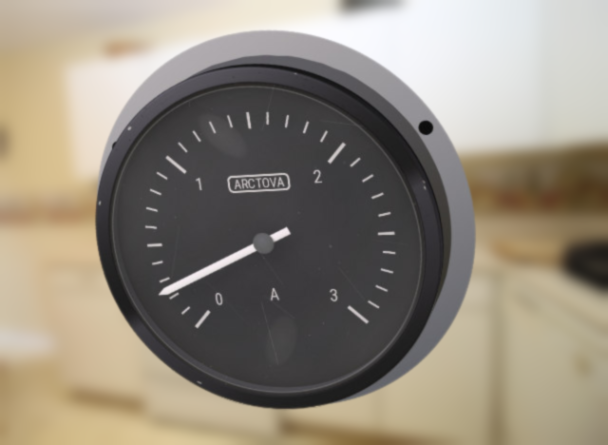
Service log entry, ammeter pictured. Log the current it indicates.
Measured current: 0.25 A
